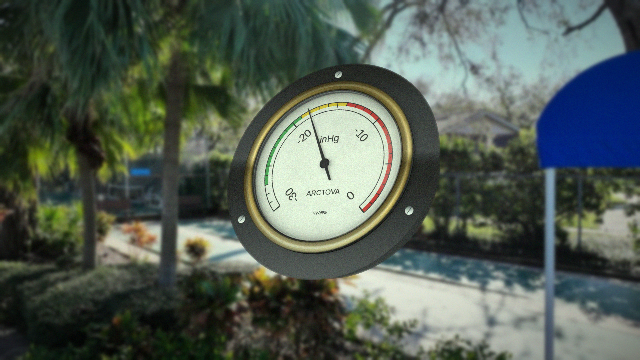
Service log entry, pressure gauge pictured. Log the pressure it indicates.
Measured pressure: -18 inHg
